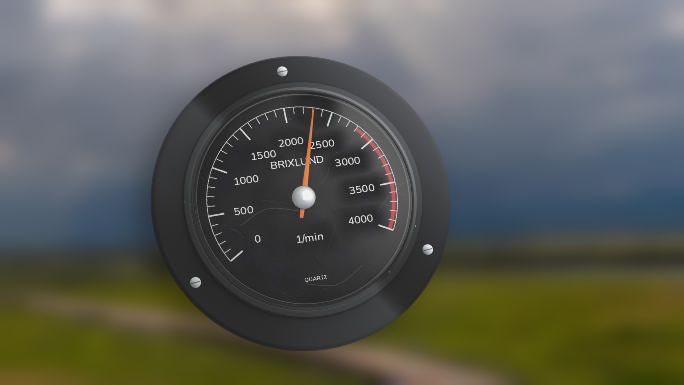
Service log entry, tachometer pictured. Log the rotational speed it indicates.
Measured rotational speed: 2300 rpm
